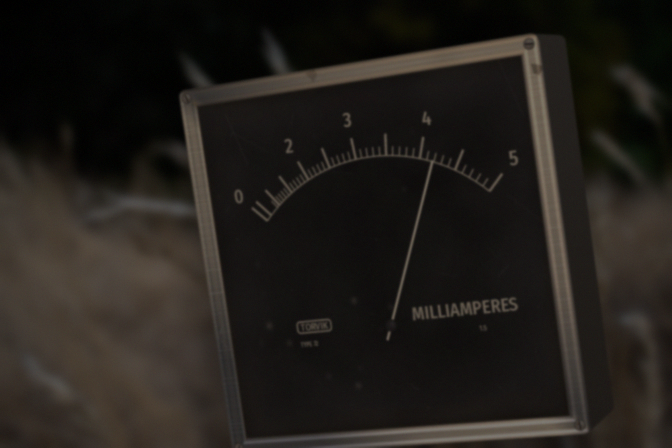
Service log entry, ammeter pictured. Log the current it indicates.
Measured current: 4.2 mA
